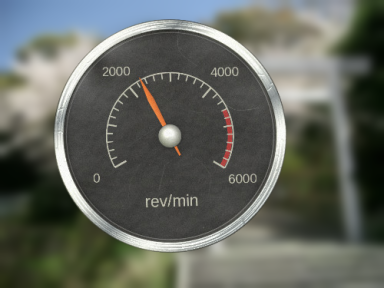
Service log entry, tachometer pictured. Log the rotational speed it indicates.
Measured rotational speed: 2300 rpm
